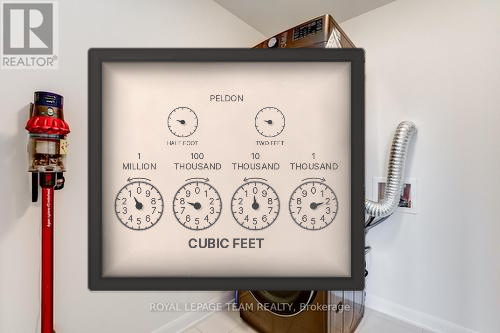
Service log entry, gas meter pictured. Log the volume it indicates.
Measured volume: 80200 ft³
